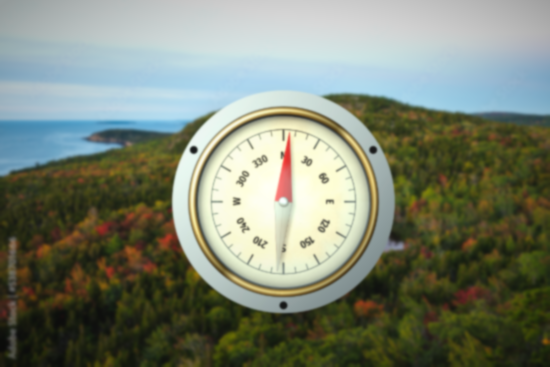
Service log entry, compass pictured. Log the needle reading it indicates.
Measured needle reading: 5 °
